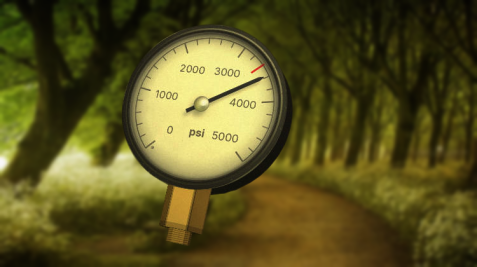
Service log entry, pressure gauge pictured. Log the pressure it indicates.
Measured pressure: 3600 psi
